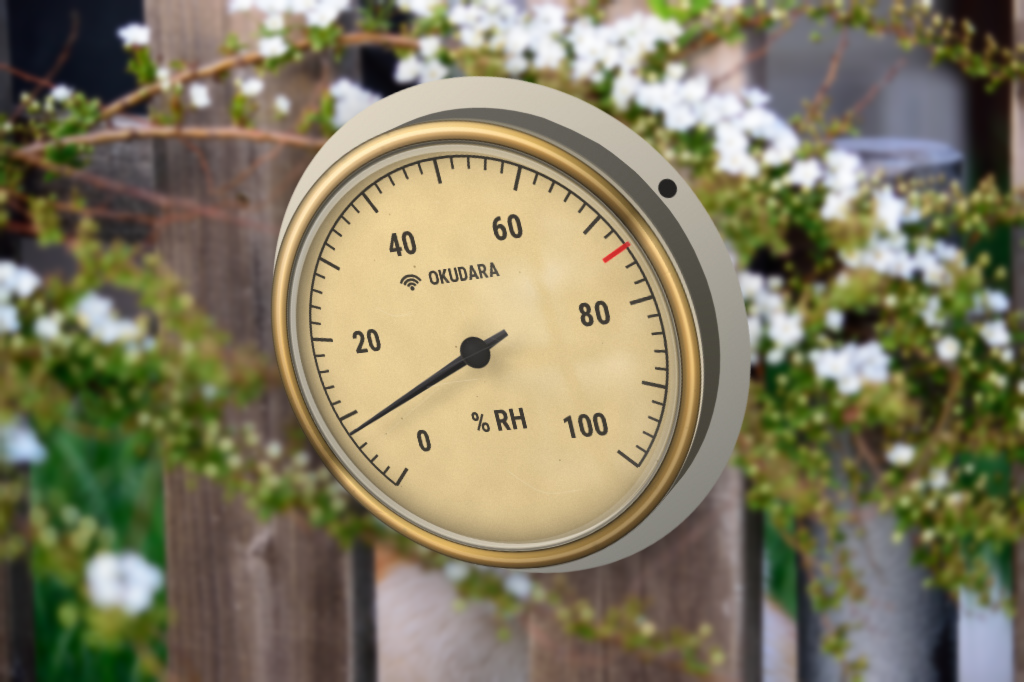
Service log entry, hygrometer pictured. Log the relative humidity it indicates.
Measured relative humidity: 8 %
